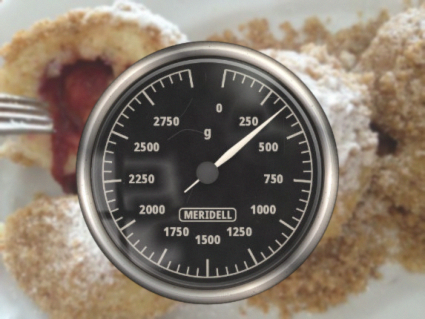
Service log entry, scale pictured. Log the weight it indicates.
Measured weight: 350 g
